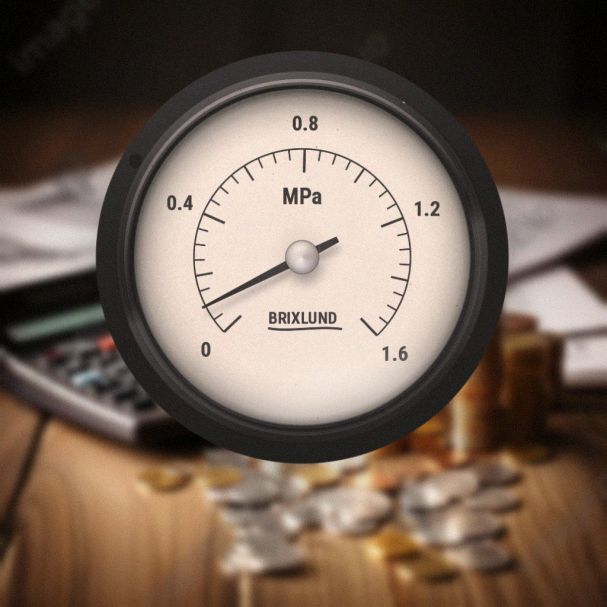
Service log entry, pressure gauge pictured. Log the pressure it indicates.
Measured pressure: 0.1 MPa
